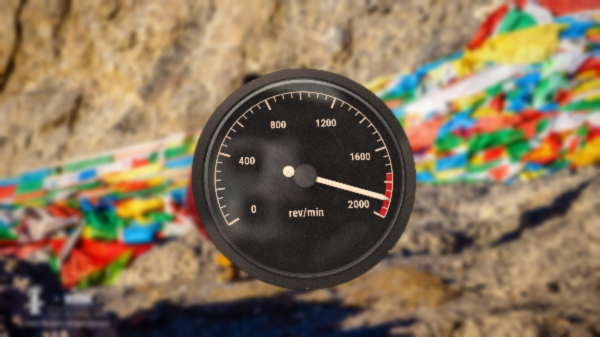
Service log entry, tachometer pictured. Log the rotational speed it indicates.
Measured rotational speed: 1900 rpm
